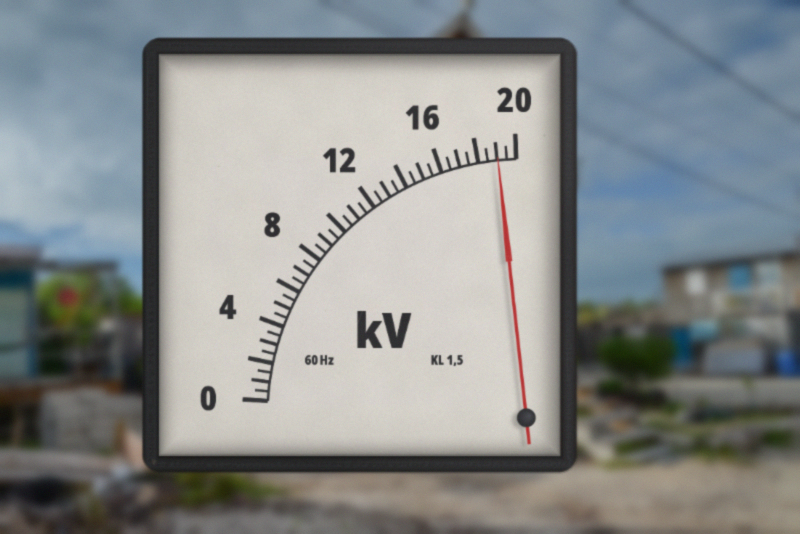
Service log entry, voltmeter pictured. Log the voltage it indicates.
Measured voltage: 19 kV
